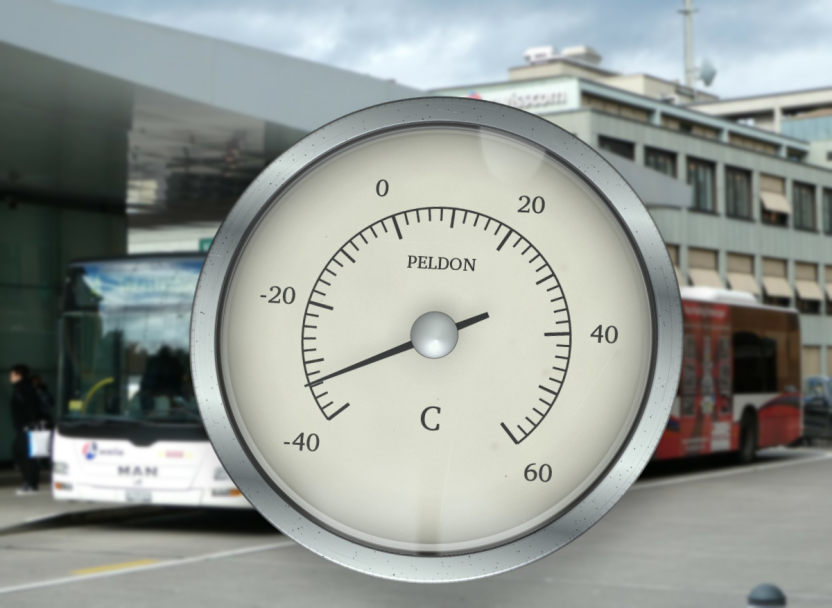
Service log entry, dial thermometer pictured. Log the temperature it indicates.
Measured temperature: -34 °C
